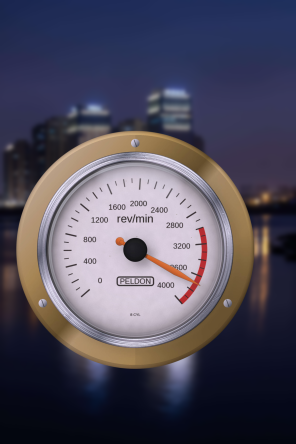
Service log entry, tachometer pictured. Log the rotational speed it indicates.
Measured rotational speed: 3700 rpm
